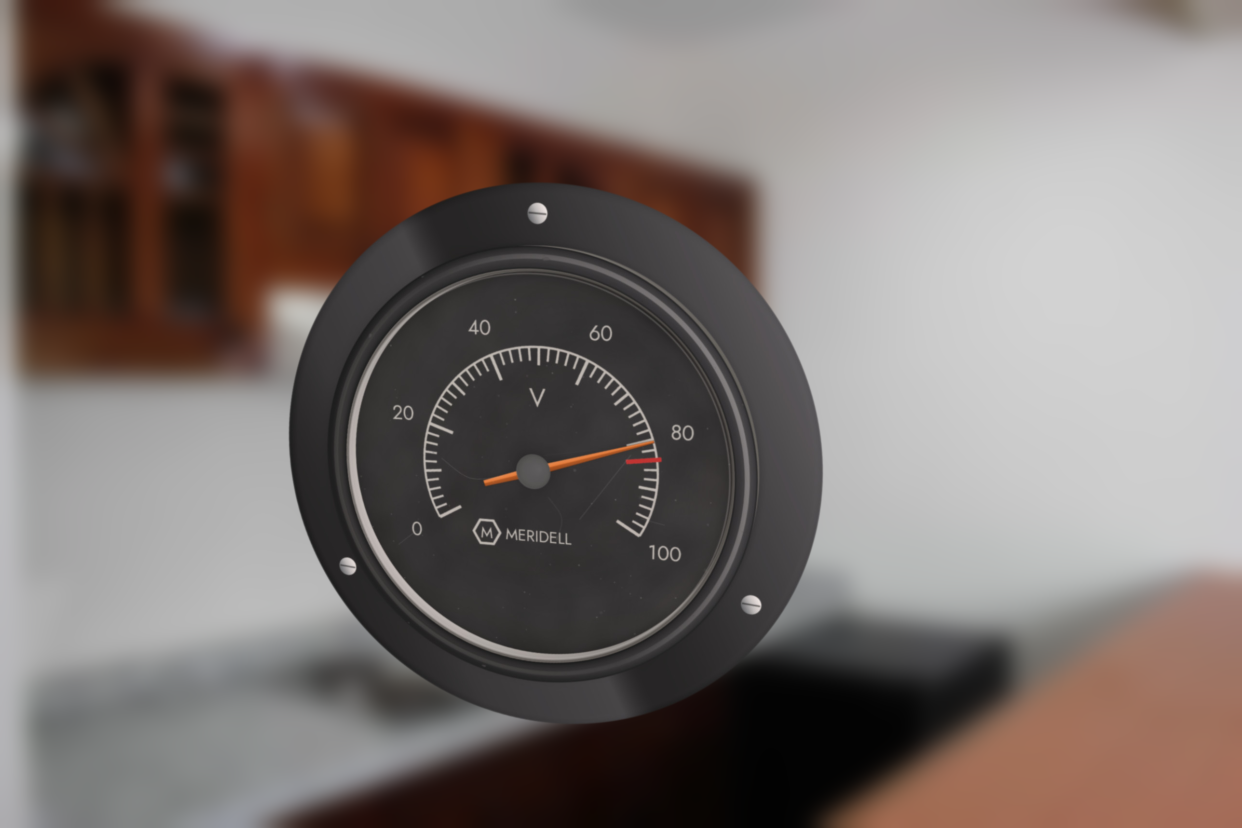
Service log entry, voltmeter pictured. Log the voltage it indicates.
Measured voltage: 80 V
